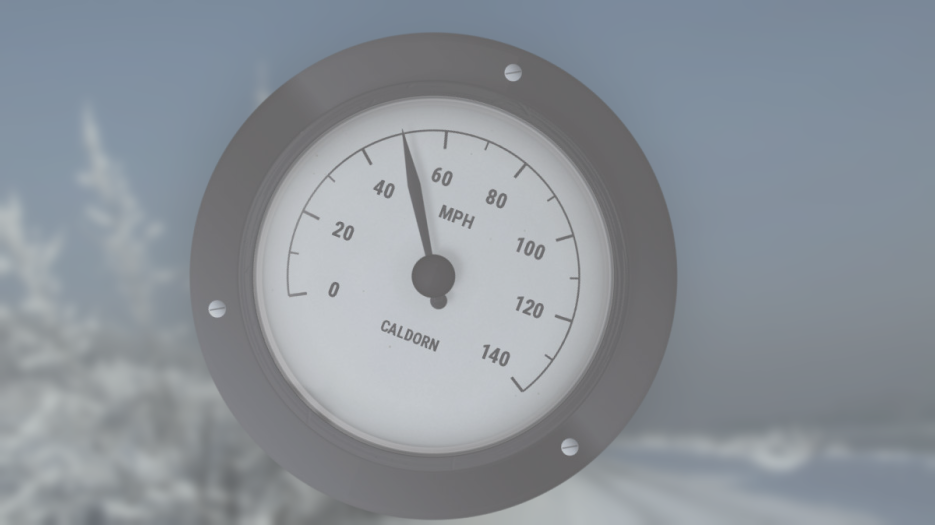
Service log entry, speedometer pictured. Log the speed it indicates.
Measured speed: 50 mph
